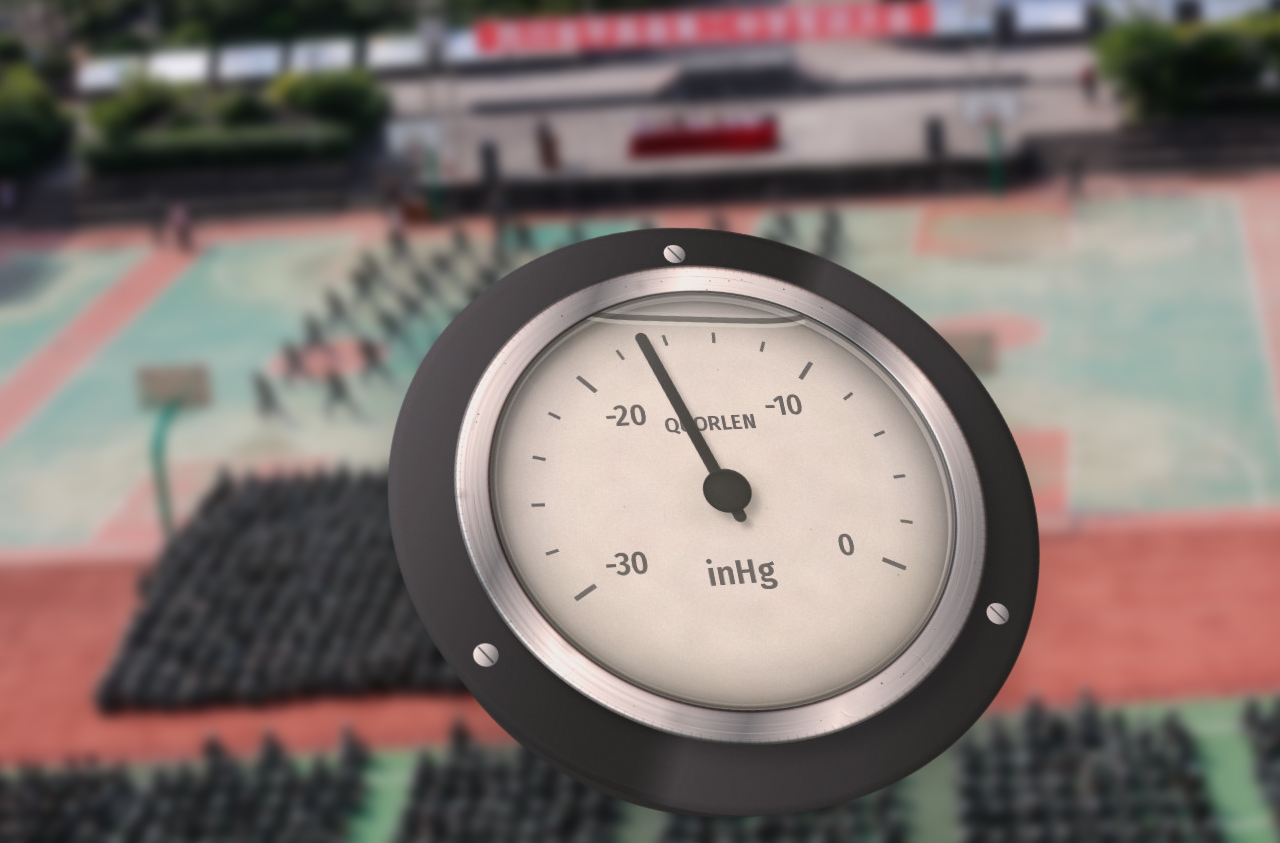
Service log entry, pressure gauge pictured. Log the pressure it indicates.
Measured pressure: -17 inHg
